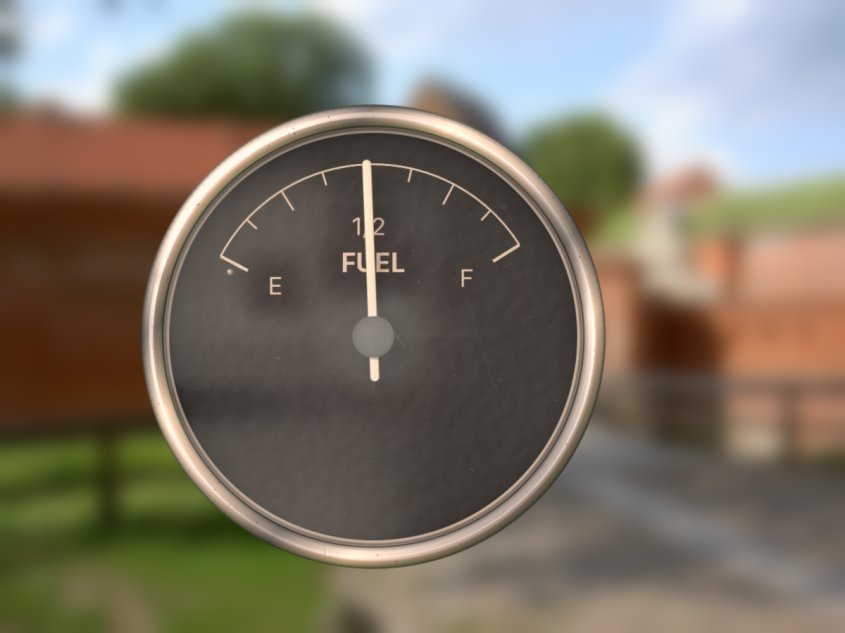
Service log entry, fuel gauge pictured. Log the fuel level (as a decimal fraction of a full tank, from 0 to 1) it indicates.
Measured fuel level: 0.5
